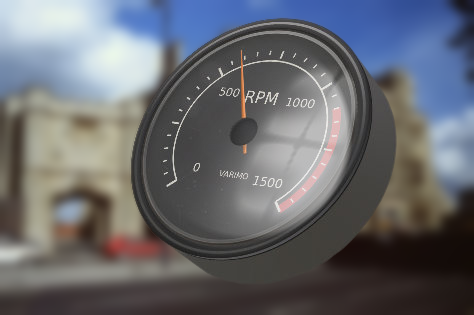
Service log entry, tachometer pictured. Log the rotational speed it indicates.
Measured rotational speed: 600 rpm
